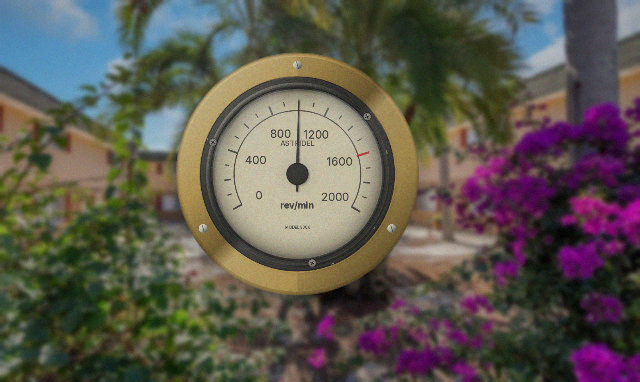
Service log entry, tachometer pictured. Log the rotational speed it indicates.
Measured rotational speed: 1000 rpm
